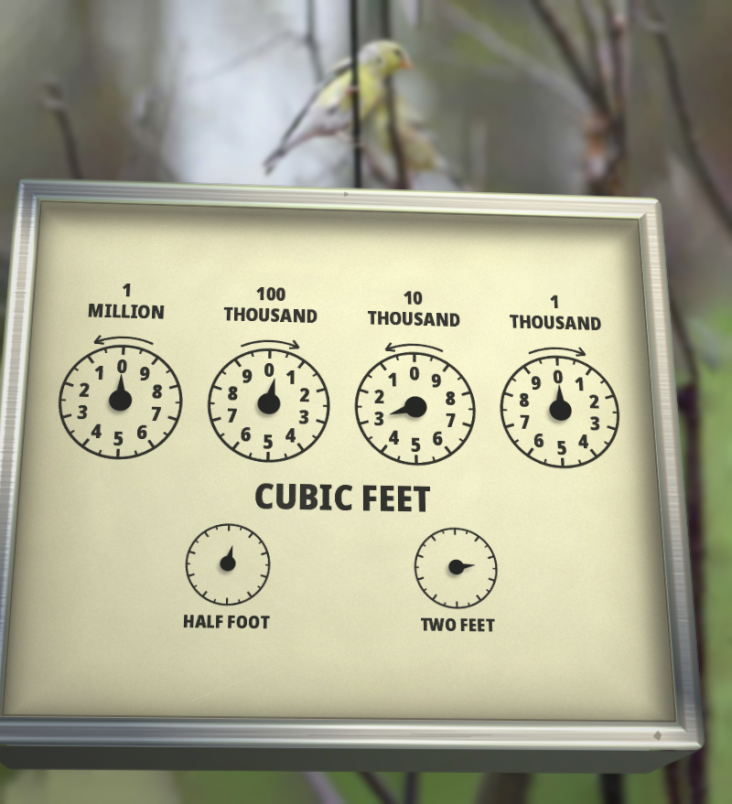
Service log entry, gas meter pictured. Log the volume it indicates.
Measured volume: 3000 ft³
